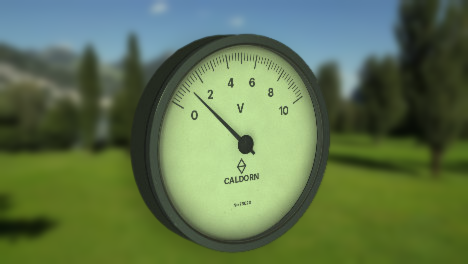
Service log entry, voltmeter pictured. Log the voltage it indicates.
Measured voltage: 1 V
